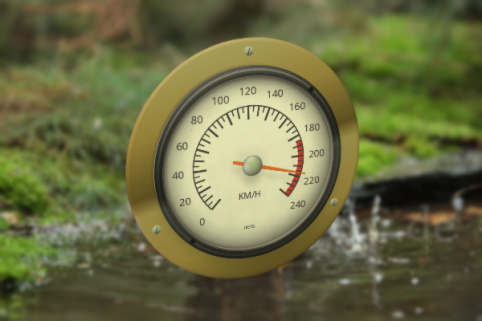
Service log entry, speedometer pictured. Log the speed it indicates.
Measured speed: 215 km/h
